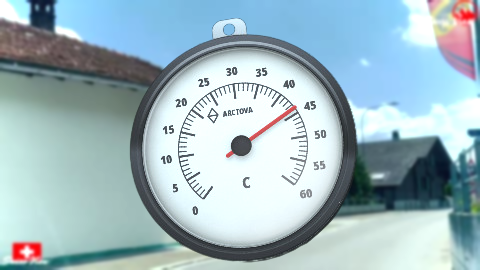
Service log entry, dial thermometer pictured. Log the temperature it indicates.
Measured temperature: 44 °C
